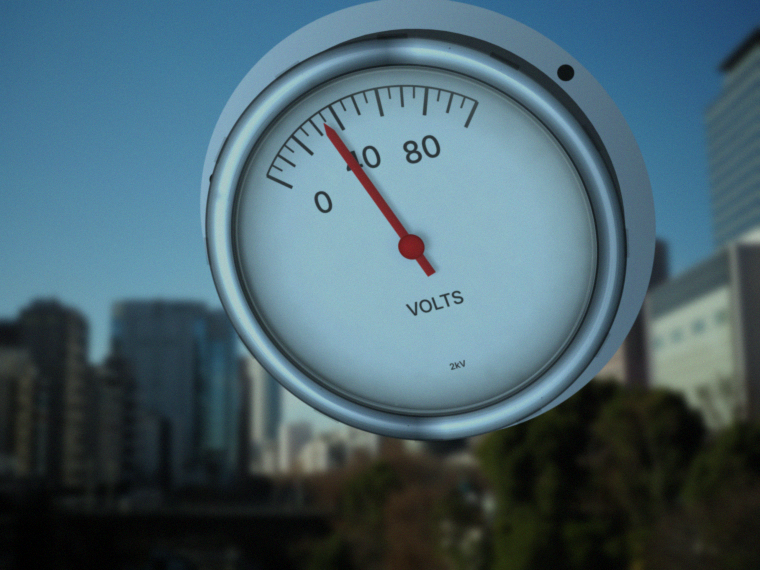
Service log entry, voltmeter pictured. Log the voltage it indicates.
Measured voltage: 35 V
